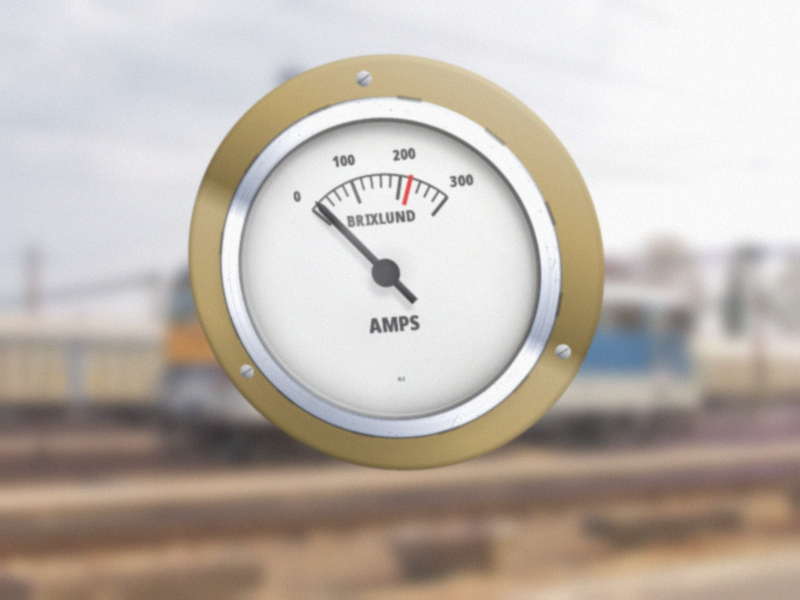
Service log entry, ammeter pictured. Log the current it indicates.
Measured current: 20 A
